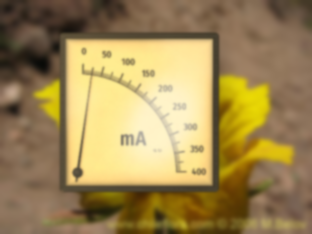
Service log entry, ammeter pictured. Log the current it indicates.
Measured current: 25 mA
